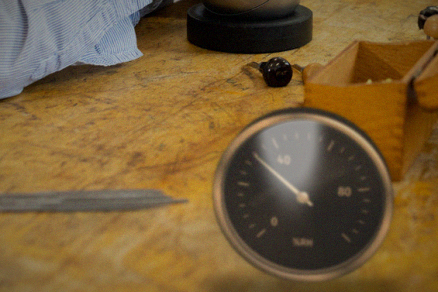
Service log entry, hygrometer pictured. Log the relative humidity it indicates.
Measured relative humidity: 32 %
